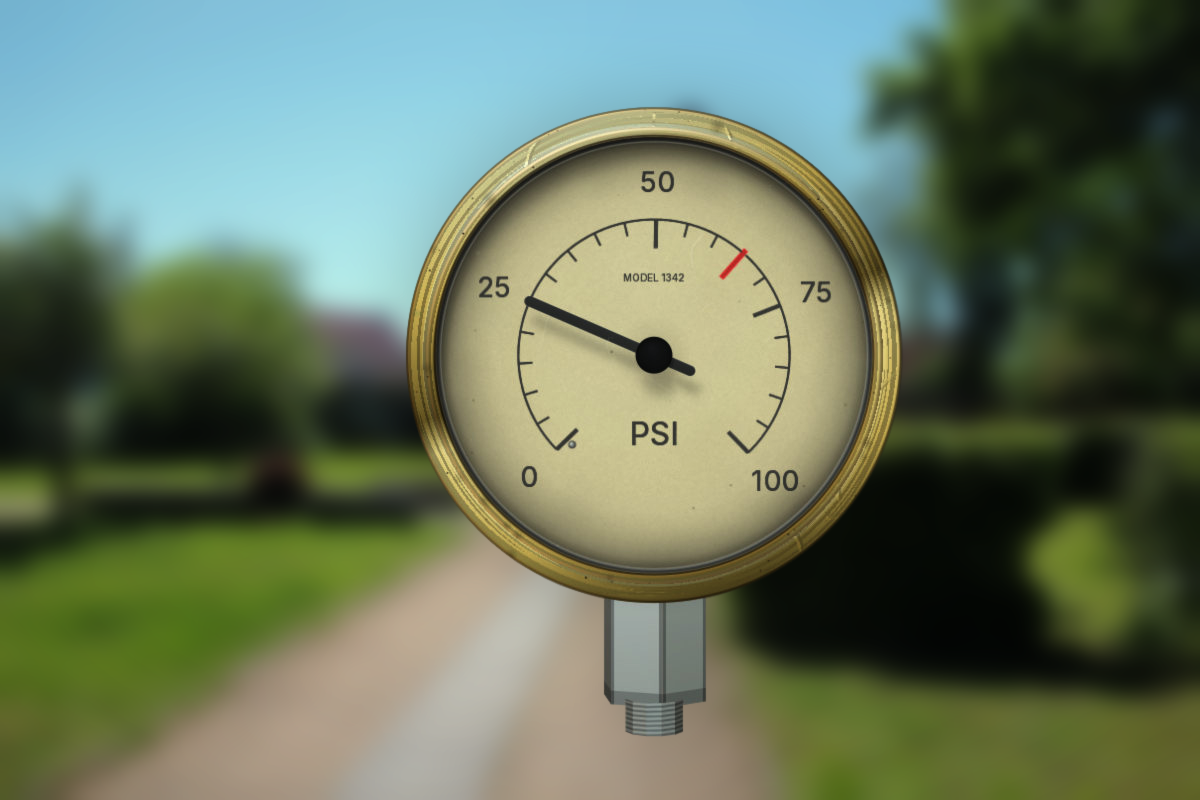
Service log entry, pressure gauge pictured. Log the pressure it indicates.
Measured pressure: 25 psi
